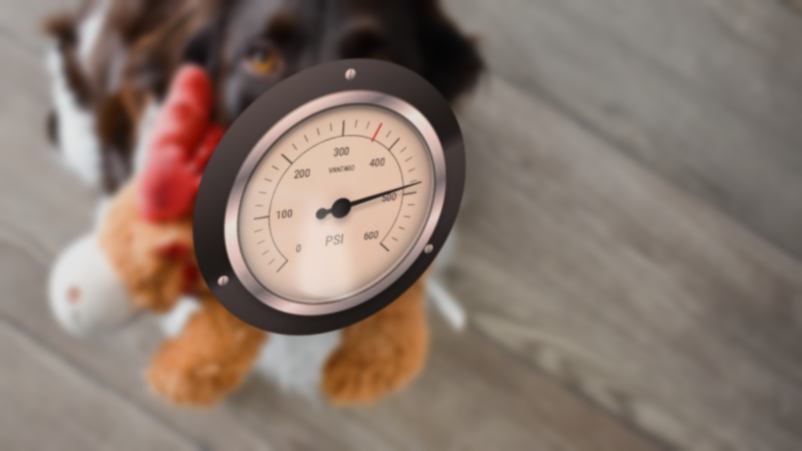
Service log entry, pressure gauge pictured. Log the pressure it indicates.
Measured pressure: 480 psi
